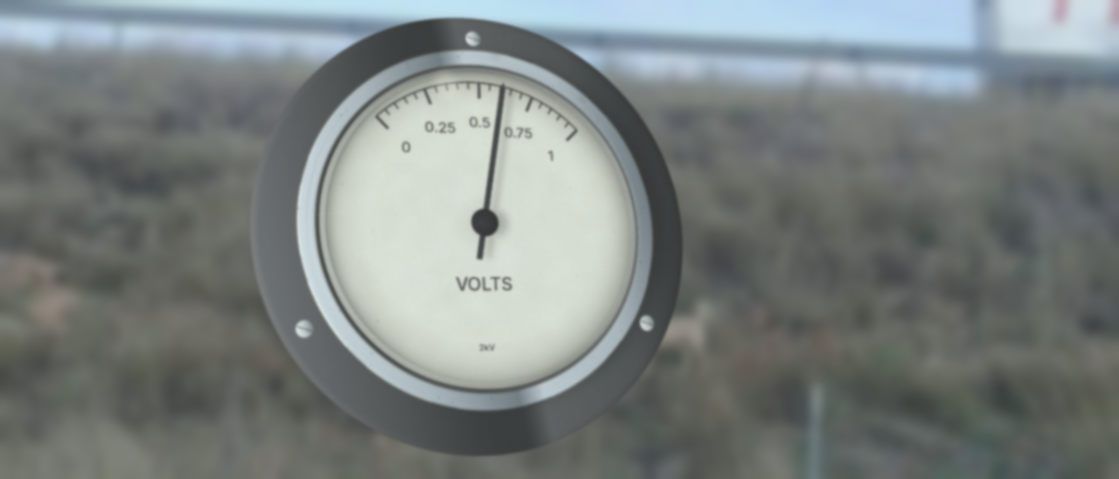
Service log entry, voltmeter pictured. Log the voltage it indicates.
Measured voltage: 0.6 V
